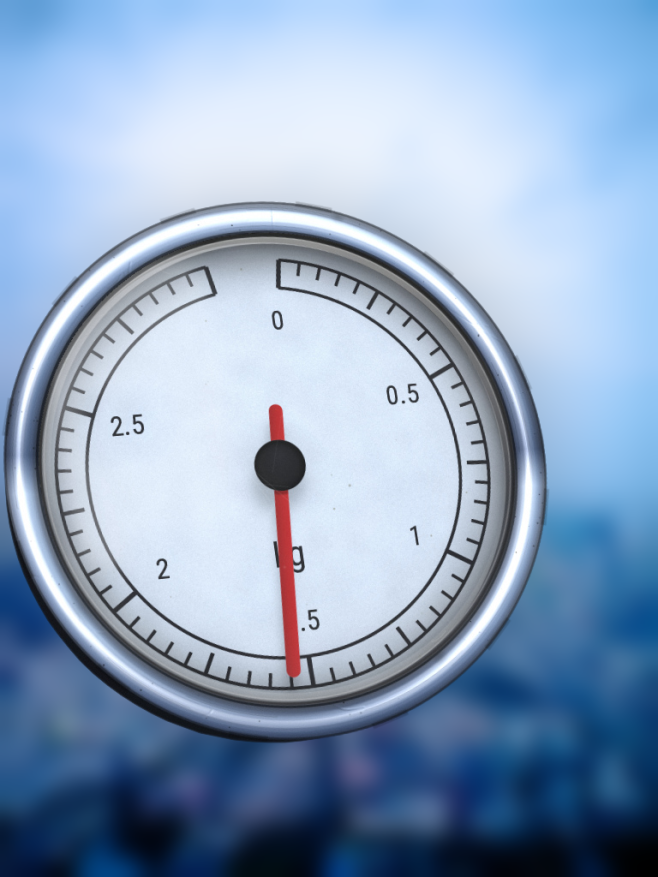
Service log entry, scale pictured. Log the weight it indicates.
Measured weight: 1.55 kg
